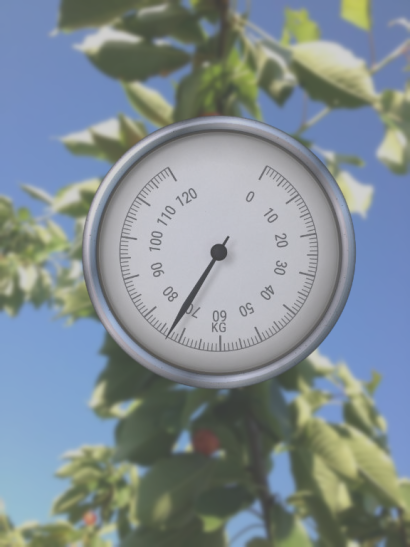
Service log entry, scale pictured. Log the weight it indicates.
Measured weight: 73 kg
